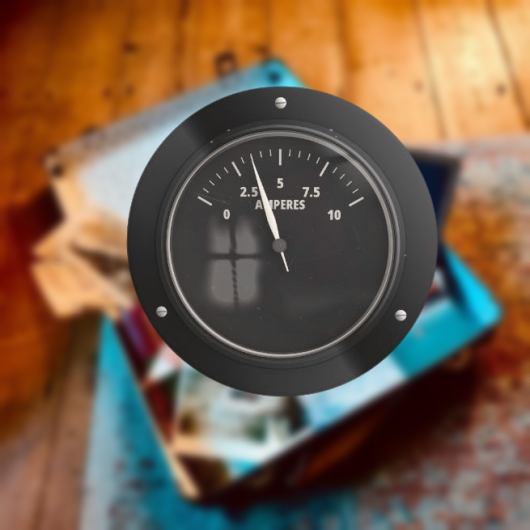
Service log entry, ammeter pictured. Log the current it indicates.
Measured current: 3.5 A
